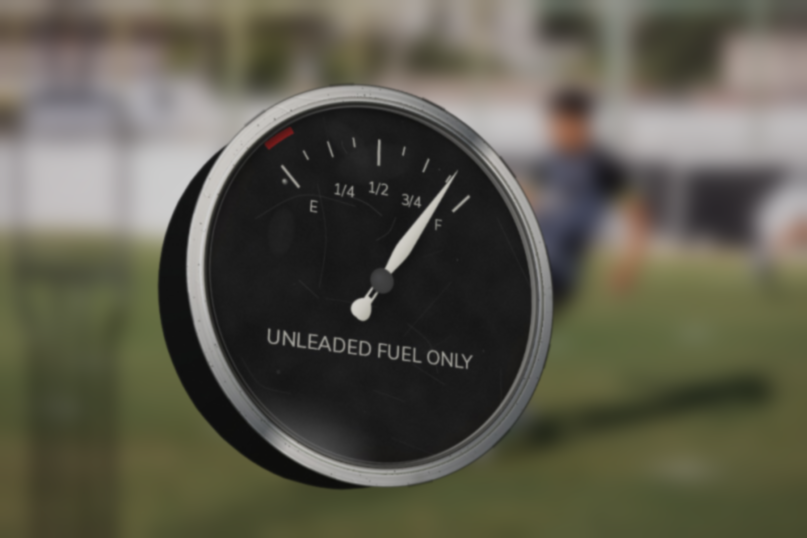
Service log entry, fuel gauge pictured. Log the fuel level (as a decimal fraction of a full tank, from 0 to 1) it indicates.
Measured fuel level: 0.875
